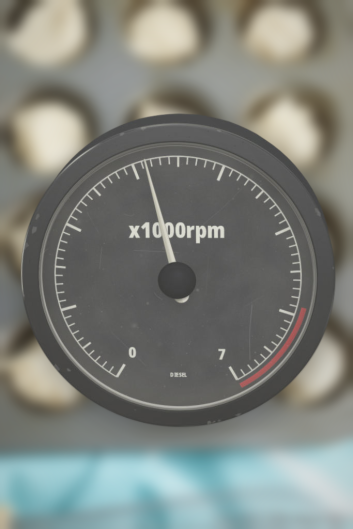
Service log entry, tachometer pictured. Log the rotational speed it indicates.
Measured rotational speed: 3150 rpm
